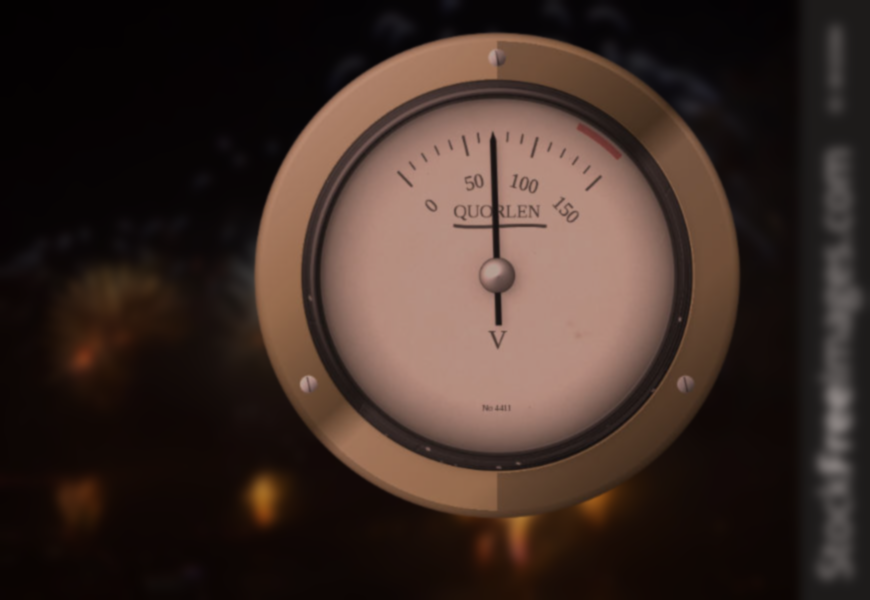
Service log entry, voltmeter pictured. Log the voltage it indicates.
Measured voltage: 70 V
